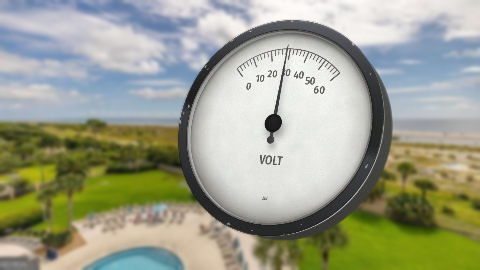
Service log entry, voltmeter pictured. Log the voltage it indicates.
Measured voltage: 30 V
